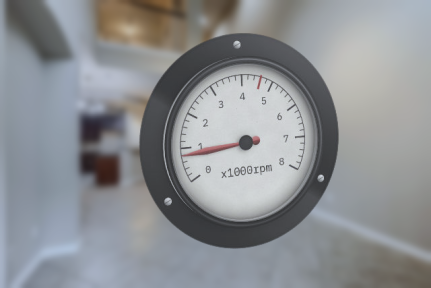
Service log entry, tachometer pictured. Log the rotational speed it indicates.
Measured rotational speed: 800 rpm
